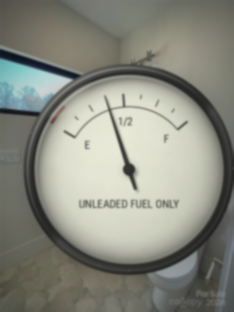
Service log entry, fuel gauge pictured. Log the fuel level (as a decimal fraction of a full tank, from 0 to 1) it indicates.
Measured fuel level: 0.375
